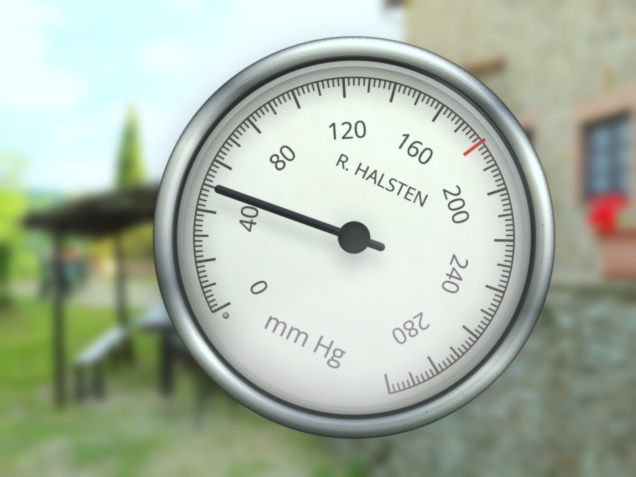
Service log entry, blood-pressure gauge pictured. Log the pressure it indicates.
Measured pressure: 50 mmHg
